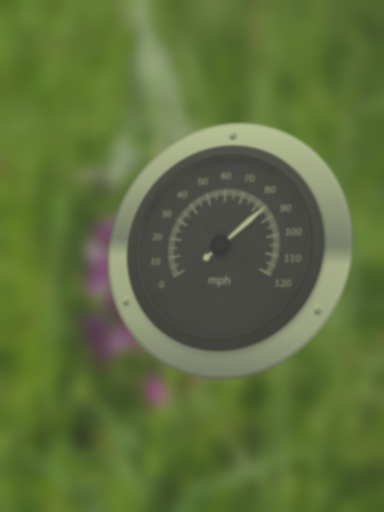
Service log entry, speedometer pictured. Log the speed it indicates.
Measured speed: 85 mph
